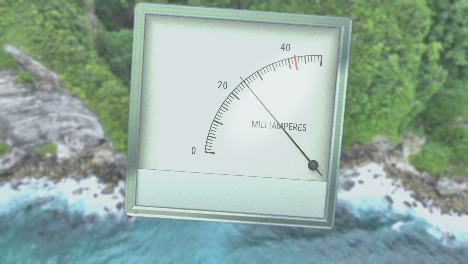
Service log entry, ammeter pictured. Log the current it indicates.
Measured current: 25 mA
